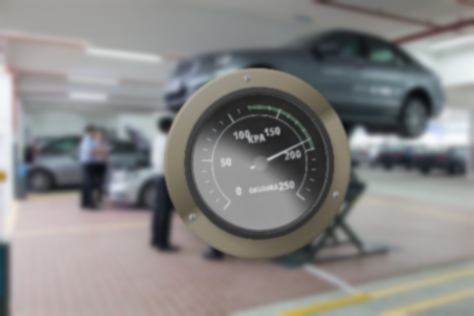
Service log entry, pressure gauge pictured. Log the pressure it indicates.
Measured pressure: 190 kPa
